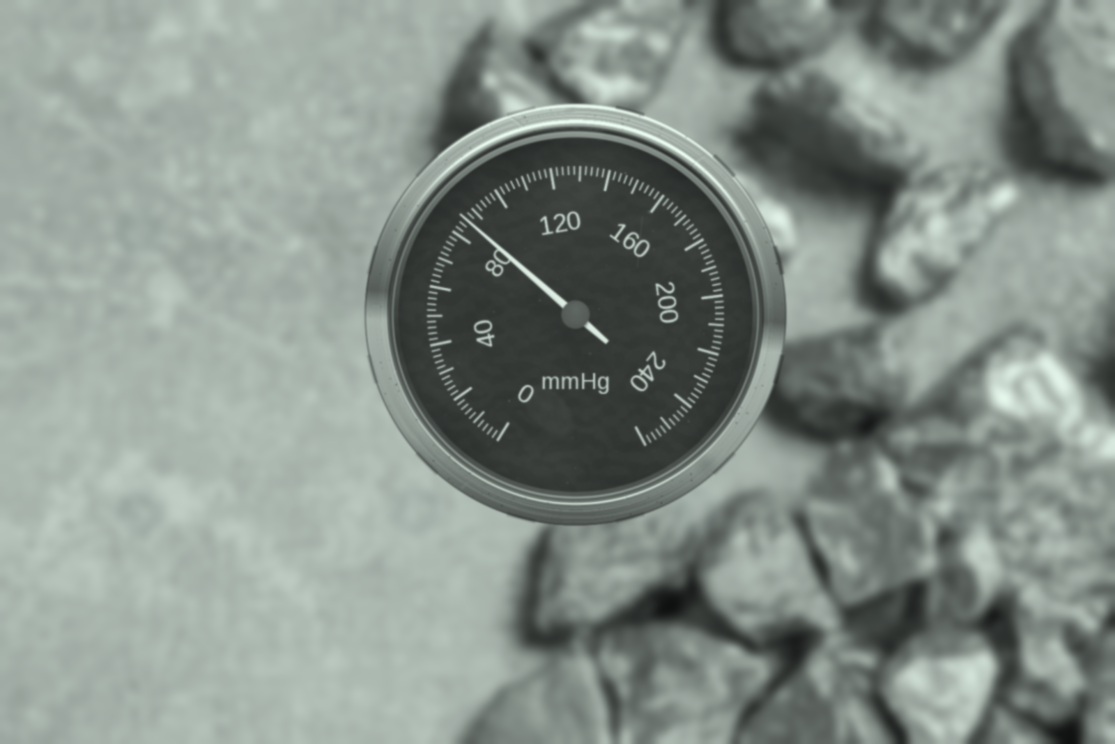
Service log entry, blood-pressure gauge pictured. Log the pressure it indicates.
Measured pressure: 86 mmHg
